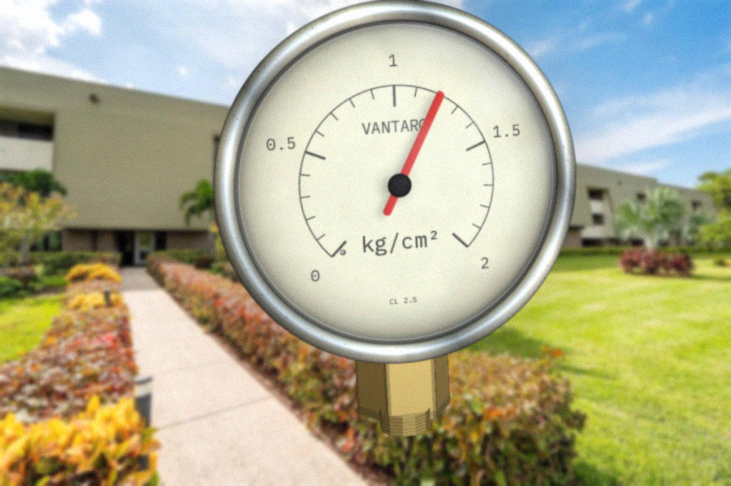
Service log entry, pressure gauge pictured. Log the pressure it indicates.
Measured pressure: 1.2 kg/cm²
